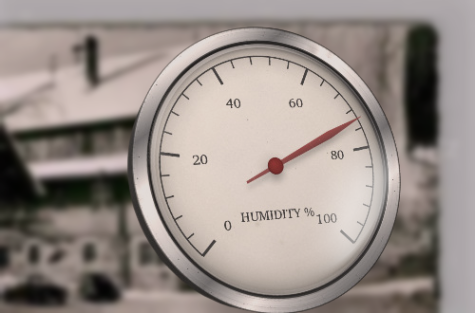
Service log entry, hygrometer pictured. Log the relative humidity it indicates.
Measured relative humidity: 74 %
